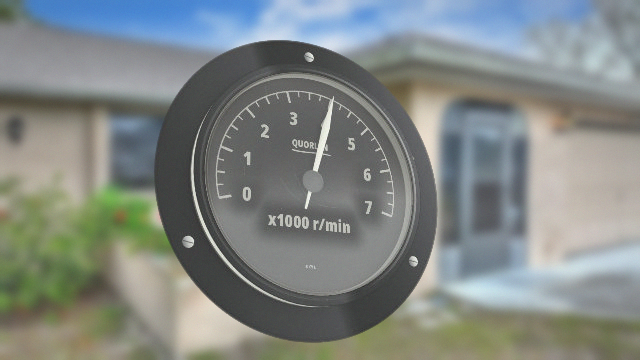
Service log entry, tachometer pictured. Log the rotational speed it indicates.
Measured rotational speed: 4000 rpm
